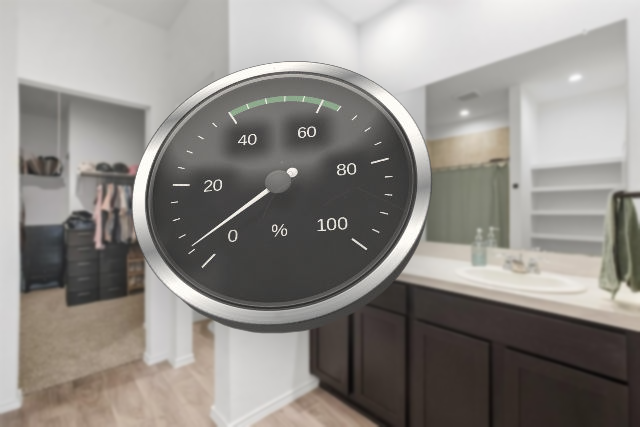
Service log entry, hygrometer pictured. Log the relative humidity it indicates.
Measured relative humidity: 4 %
